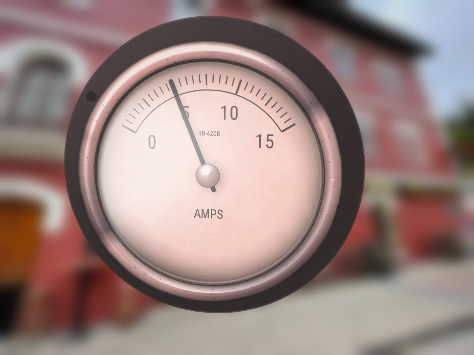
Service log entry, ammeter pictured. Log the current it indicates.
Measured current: 5 A
